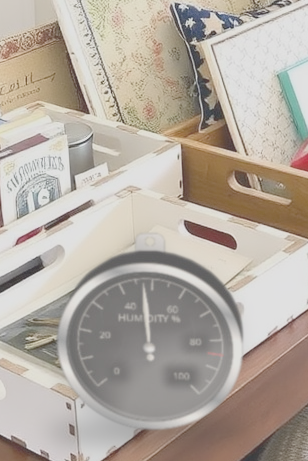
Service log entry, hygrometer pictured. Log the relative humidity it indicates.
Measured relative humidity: 47.5 %
